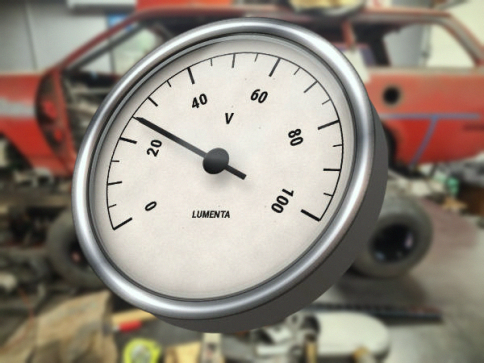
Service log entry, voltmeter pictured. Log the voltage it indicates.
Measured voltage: 25 V
